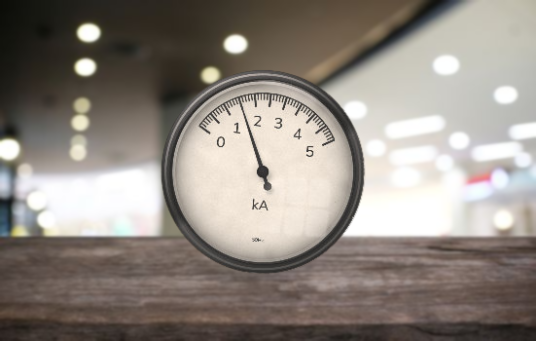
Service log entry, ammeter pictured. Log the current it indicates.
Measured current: 1.5 kA
